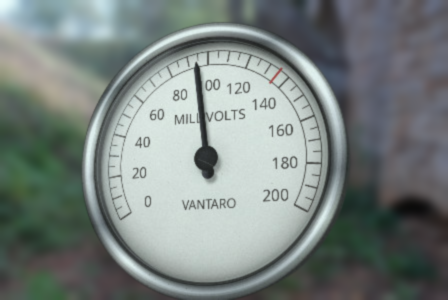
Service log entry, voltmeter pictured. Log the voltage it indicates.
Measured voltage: 95 mV
